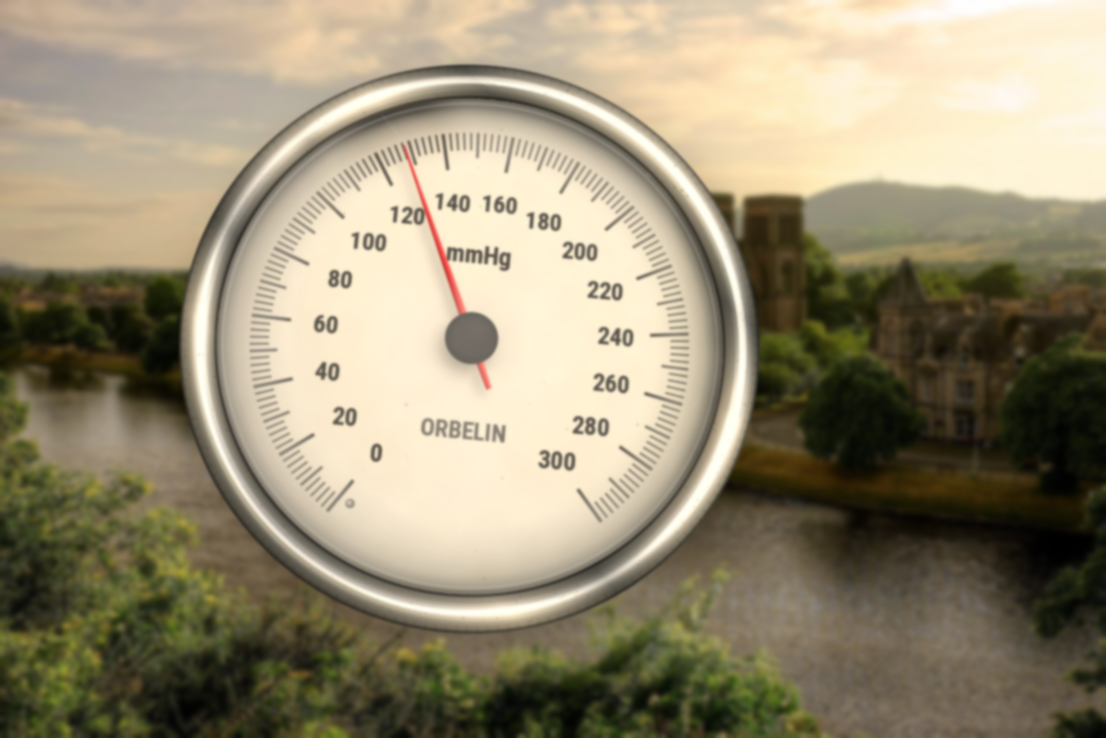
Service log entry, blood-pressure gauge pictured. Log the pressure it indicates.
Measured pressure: 128 mmHg
